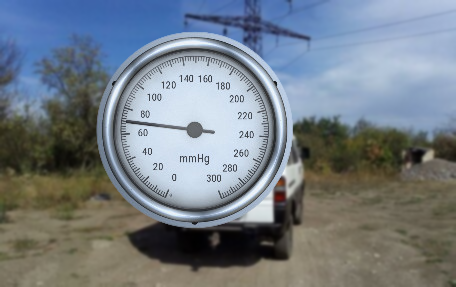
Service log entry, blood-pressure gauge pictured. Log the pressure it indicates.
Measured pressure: 70 mmHg
